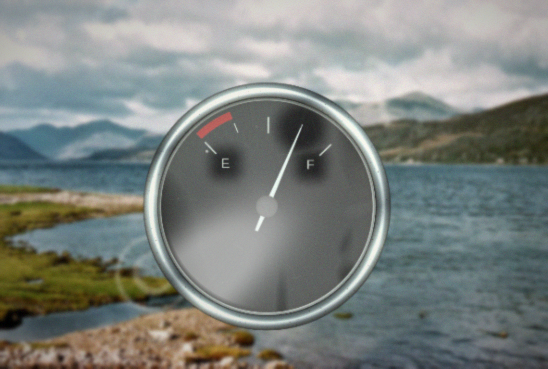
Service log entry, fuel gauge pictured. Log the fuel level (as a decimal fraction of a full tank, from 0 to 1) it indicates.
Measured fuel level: 0.75
